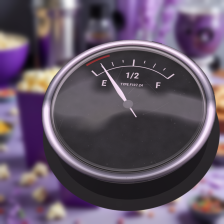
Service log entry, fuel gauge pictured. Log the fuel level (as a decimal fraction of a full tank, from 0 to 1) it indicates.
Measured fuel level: 0.125
